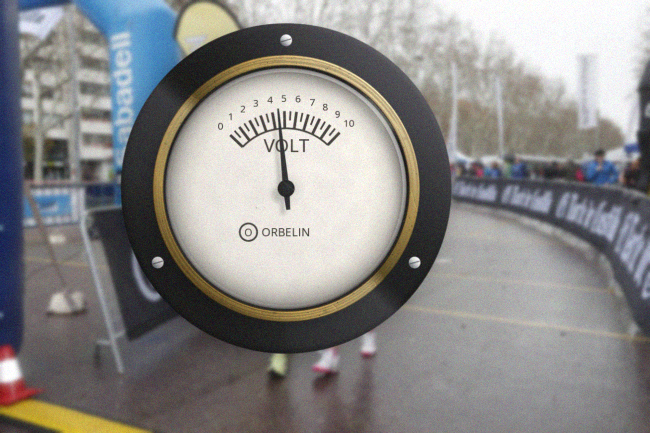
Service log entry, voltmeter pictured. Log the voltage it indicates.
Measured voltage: 4.5 V
